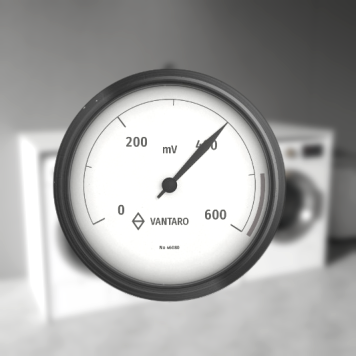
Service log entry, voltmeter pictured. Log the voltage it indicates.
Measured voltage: 400 mV
